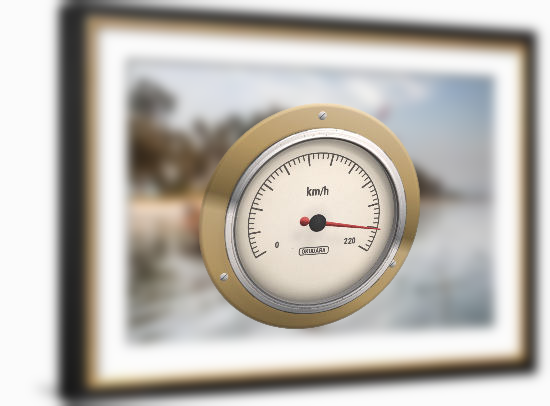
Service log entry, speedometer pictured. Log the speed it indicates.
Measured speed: 200 km/h
